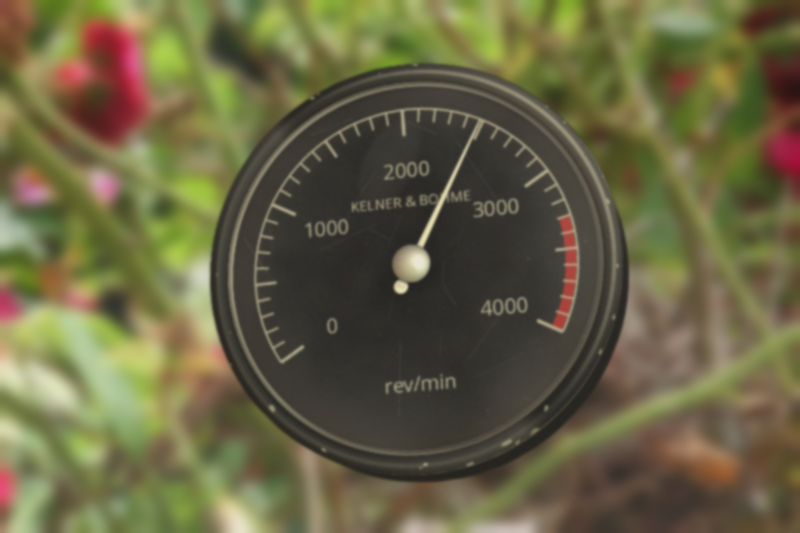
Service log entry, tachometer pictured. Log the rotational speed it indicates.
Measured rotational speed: 2500 rpm
